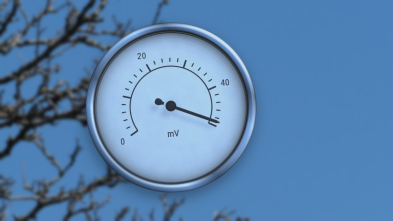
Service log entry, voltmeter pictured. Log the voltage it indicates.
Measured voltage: 49 mV
